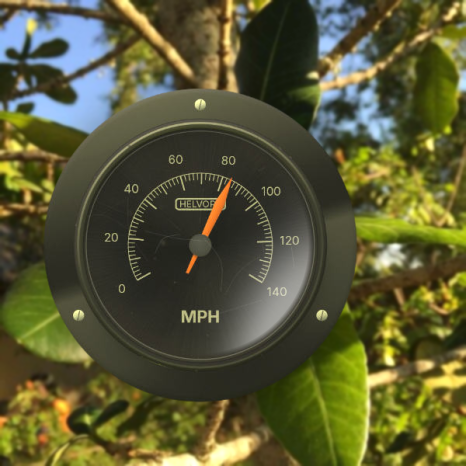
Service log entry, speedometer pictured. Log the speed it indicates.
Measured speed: 84 mph
